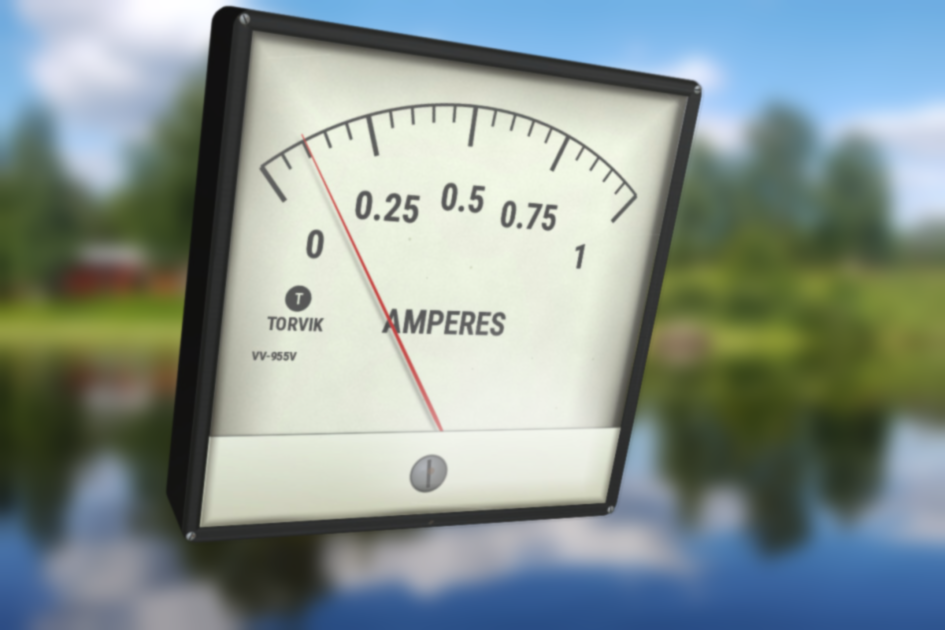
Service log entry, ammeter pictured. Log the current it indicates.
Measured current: 0.1 A
